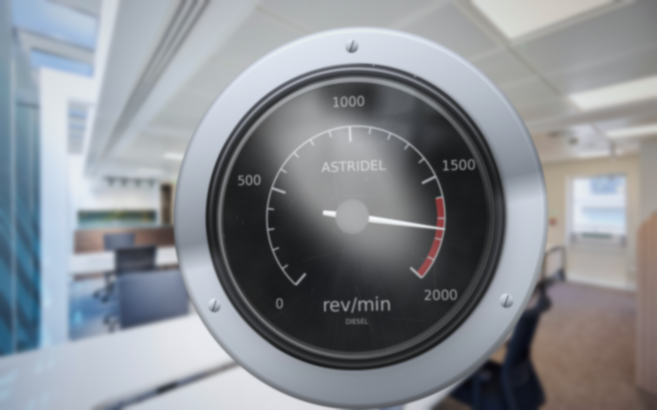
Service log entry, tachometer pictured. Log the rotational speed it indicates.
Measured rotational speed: 1750 rpm
